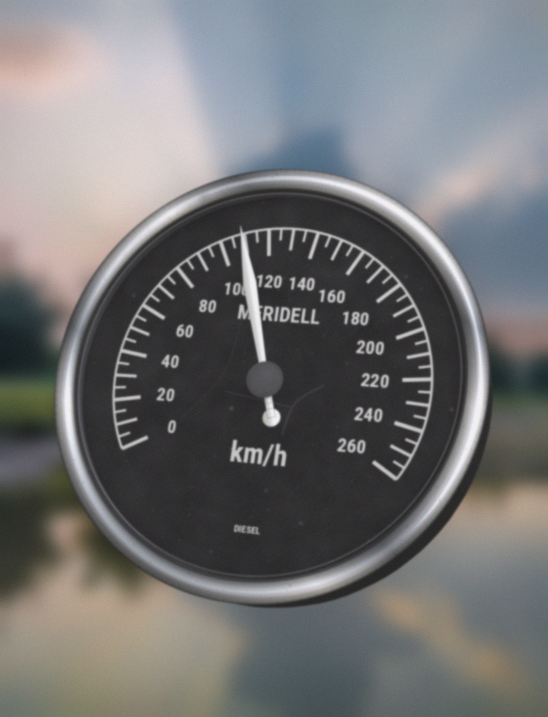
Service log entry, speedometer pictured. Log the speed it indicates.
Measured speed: 110 km/h
